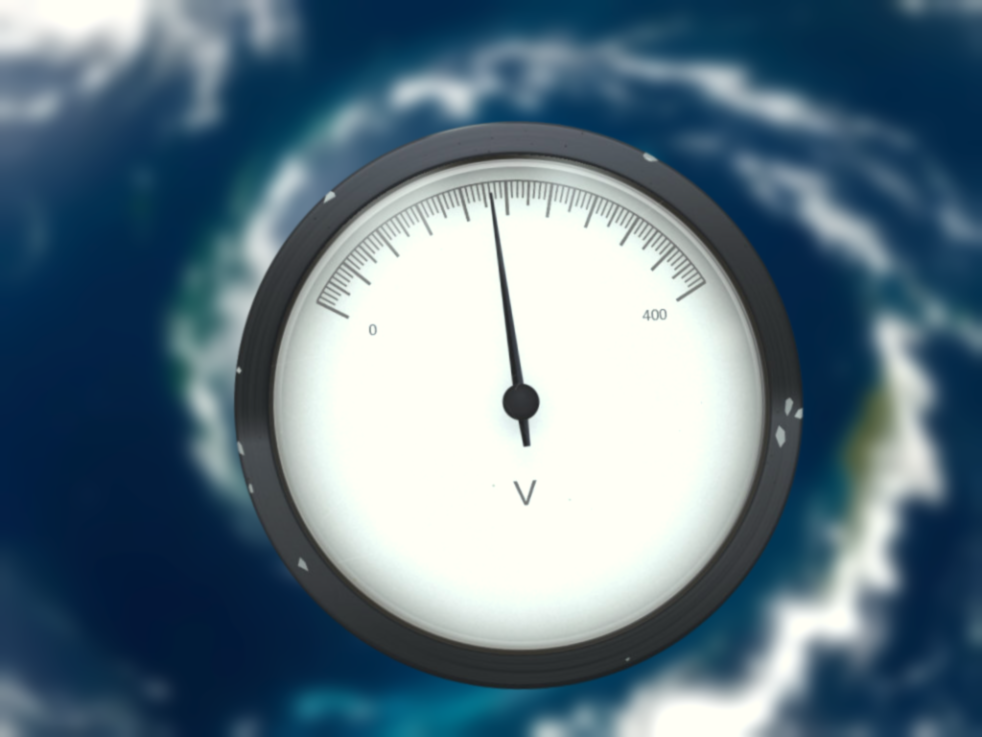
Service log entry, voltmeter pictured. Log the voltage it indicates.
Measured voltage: 185 V
